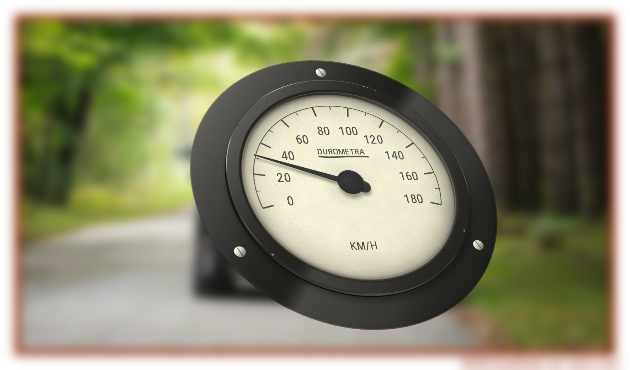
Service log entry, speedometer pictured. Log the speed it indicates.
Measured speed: 30 km/h
